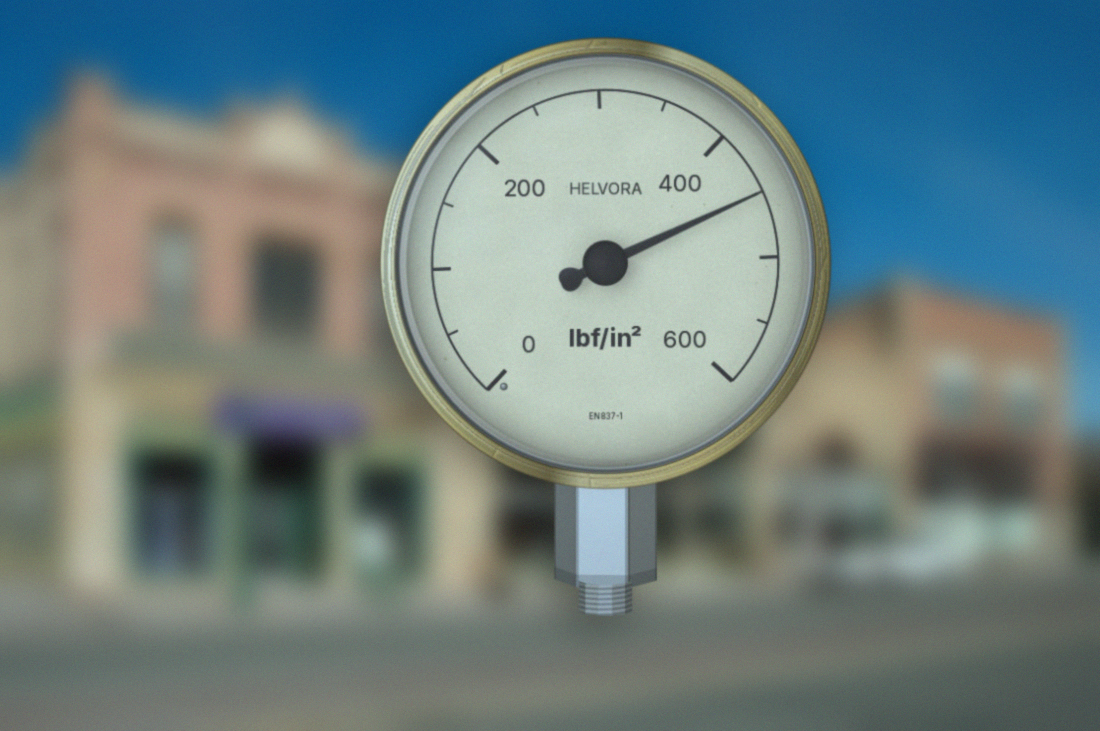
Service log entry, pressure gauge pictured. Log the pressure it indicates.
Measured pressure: 450 psi
